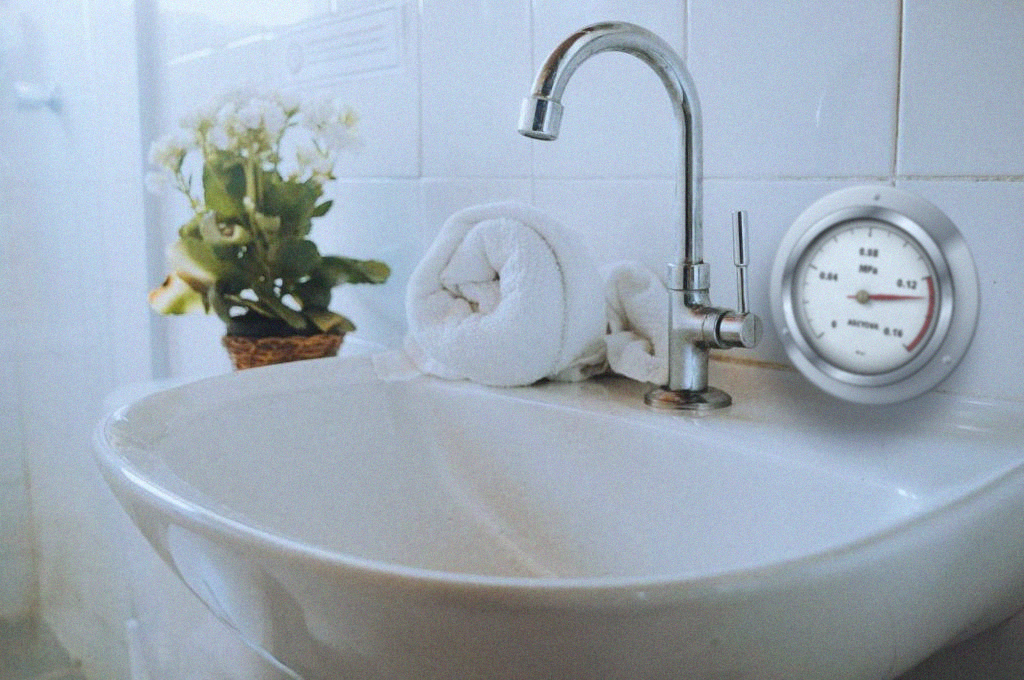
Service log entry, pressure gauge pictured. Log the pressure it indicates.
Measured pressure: 0.13 MPa
